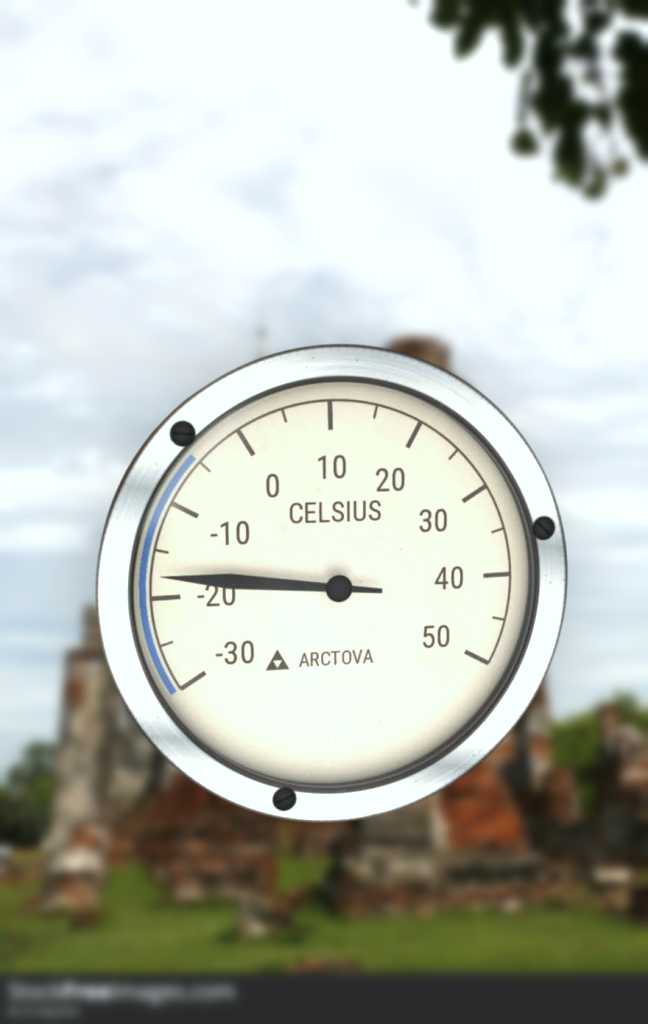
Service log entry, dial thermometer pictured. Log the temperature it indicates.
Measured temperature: -17.5 °C
